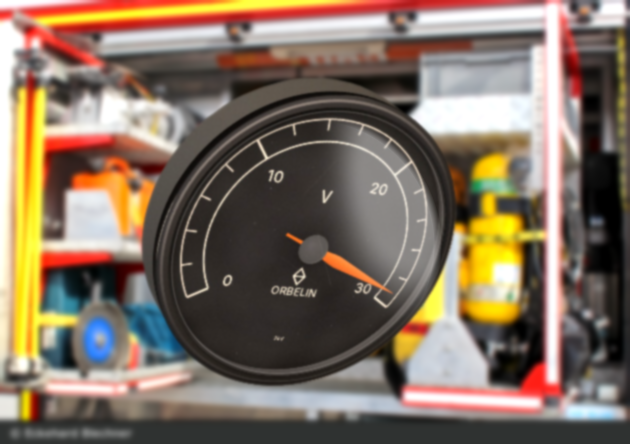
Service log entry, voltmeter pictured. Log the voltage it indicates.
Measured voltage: 29 V
